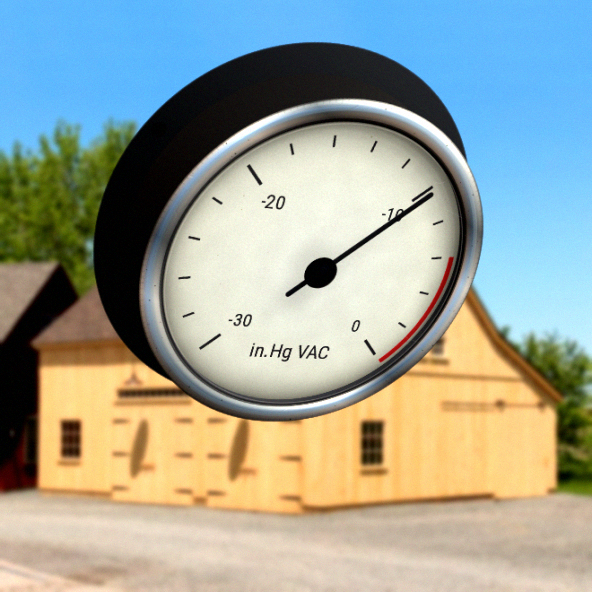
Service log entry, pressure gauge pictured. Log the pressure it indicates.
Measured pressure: -10 inHg
